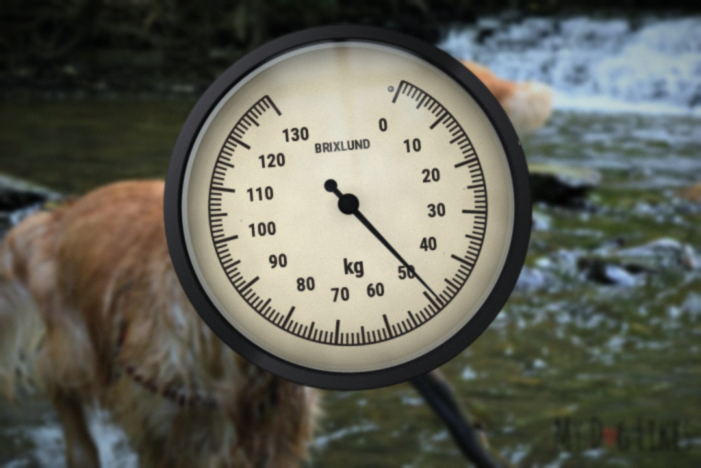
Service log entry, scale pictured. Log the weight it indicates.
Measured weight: 49 kg
